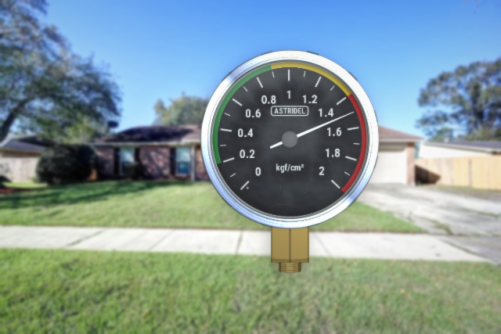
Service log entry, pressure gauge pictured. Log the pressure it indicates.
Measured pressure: 1.5 kg/cm²
